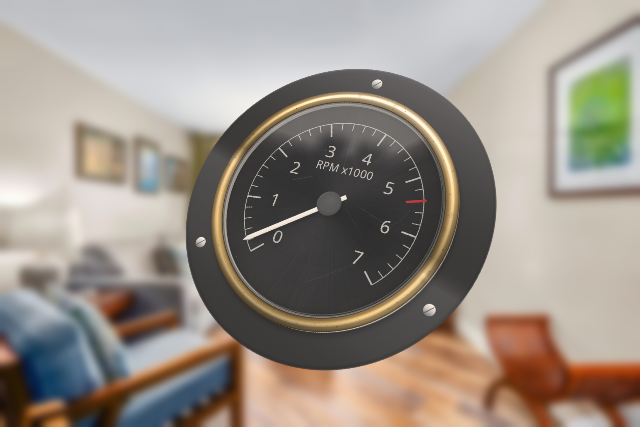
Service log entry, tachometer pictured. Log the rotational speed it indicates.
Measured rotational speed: 200 rpm
